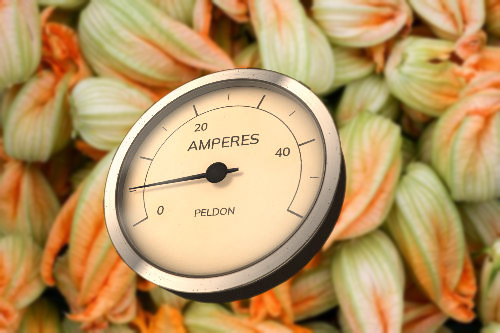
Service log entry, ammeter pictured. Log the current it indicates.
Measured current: 5 A
